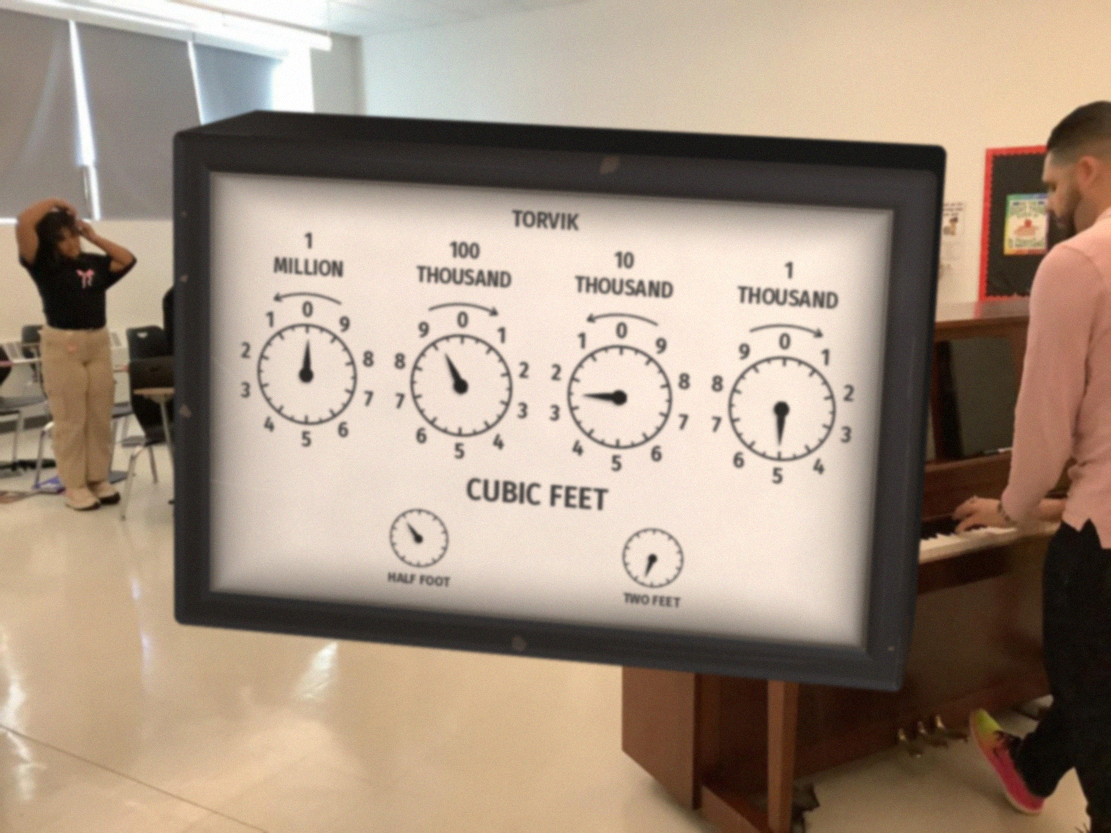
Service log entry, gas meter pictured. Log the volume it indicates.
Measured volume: 992500 ft³
